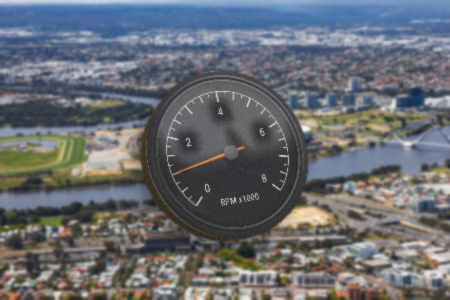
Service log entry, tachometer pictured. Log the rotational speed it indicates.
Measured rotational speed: 1000 rpm
